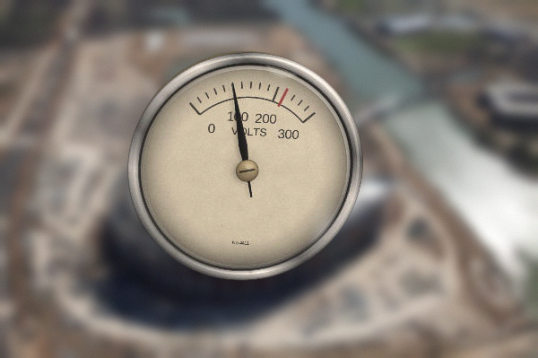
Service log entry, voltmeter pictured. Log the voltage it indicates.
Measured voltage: 100 V
